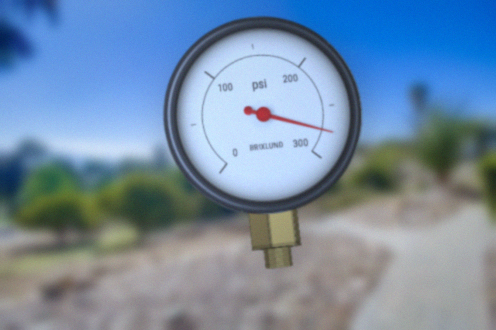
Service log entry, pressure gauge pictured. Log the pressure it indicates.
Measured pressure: 275 psi
